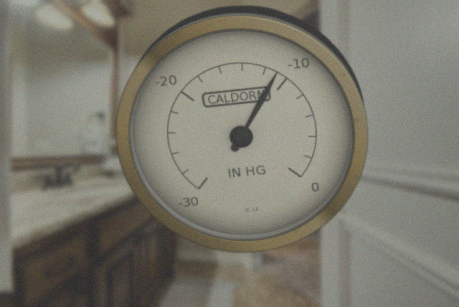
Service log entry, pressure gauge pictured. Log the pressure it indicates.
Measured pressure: -11 inHg
